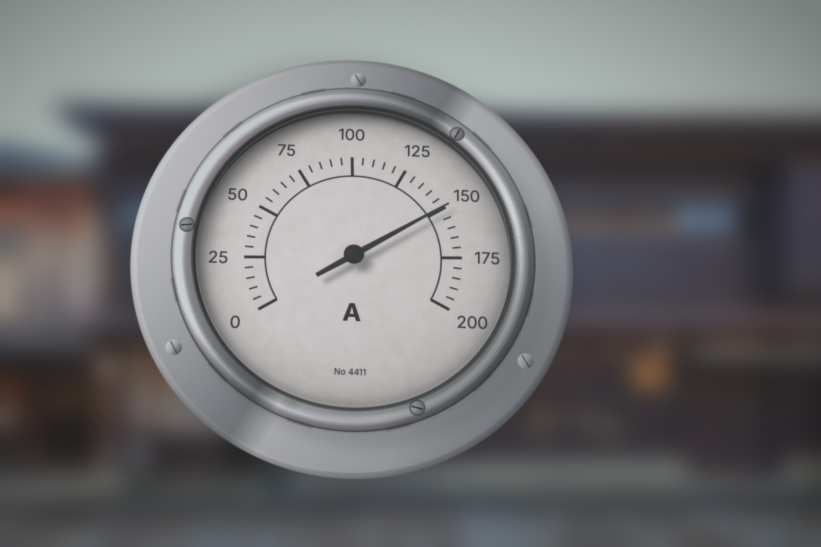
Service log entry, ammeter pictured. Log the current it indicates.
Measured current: 150 A
